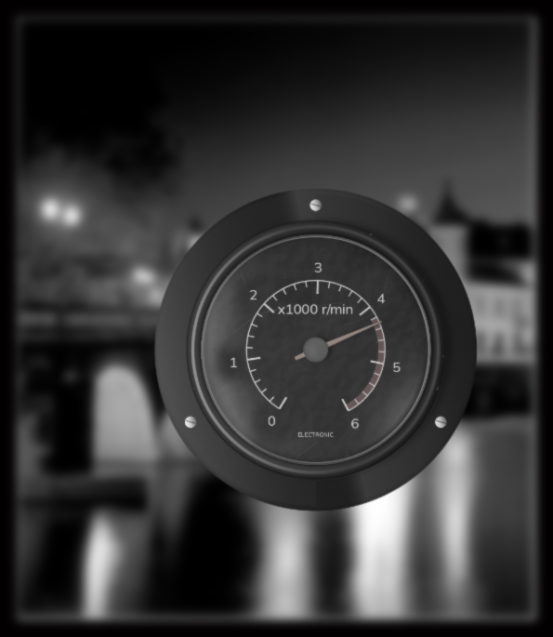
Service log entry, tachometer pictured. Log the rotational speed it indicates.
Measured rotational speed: 4300 rpm
